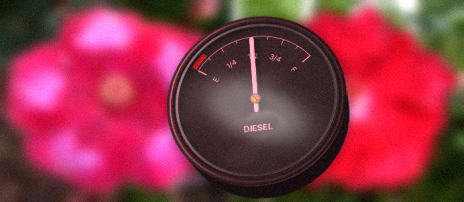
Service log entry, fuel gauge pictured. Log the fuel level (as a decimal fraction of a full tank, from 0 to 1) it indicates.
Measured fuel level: 0.5
